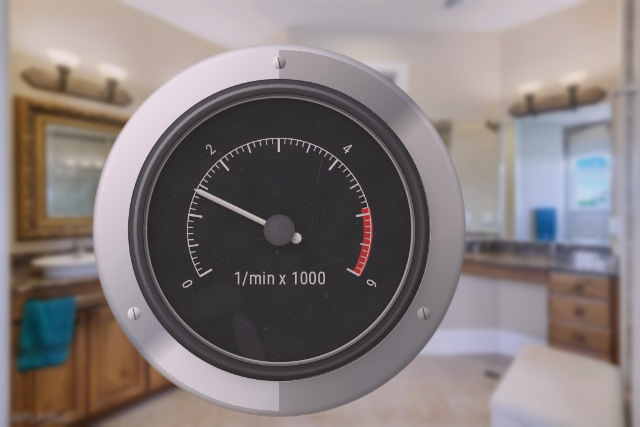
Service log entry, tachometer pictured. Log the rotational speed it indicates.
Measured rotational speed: 1400 rpm
